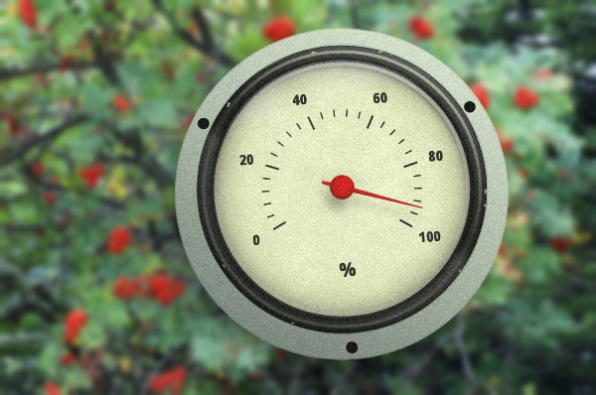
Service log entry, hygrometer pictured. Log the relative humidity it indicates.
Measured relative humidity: 94 %
